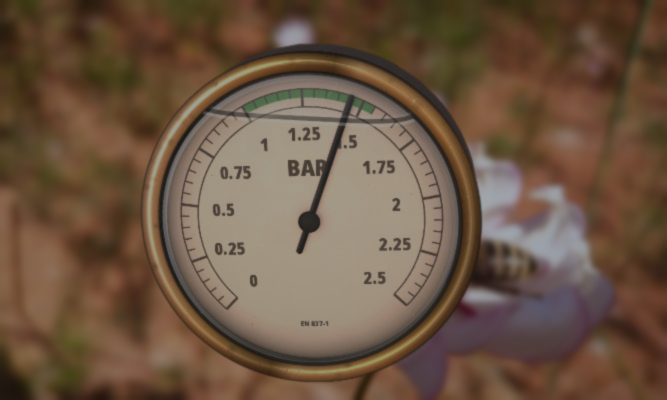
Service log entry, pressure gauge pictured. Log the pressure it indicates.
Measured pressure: 1.45 bar
